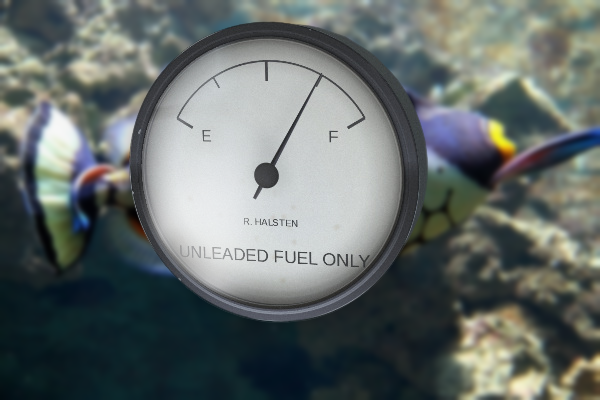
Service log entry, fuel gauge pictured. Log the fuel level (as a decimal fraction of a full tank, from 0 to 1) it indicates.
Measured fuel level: 0.75
